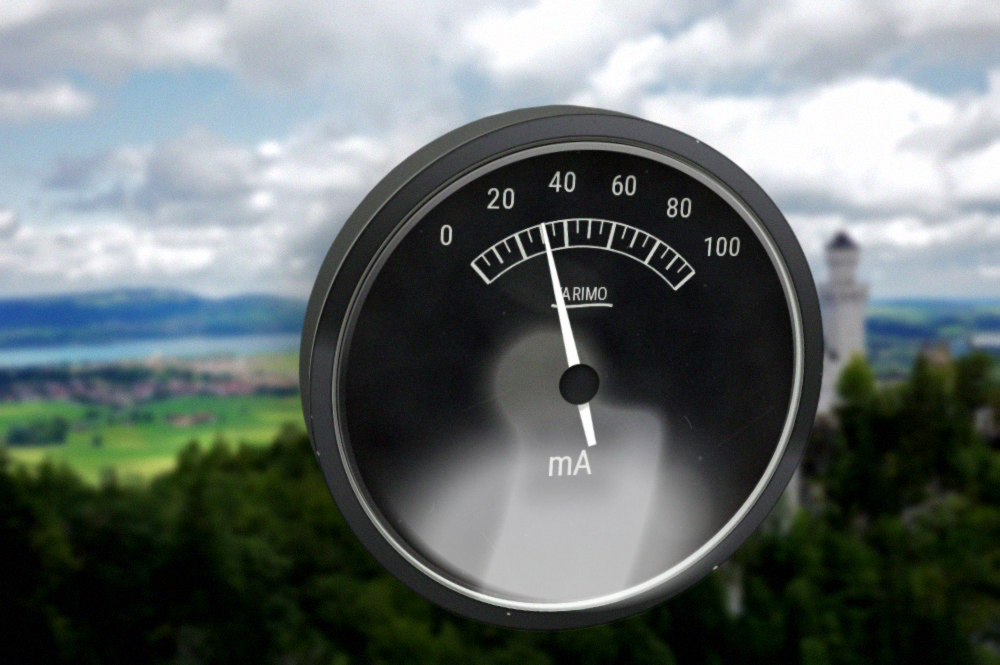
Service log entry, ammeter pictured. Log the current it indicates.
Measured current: 30 mA
